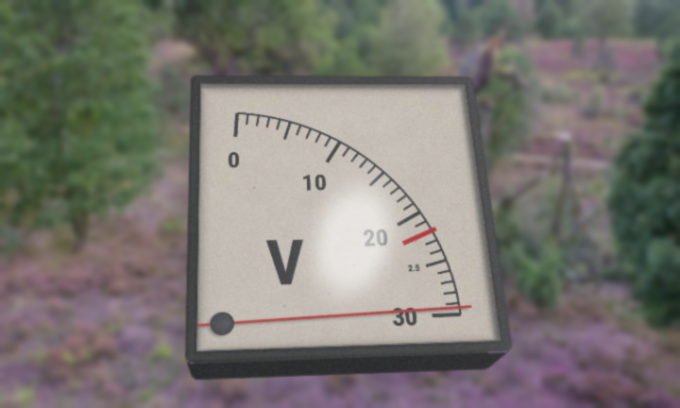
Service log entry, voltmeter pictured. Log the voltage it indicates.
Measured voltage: 29.5 V
